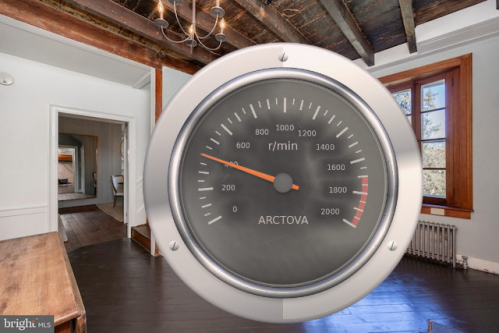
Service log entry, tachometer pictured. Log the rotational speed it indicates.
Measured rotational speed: 400 rpm
